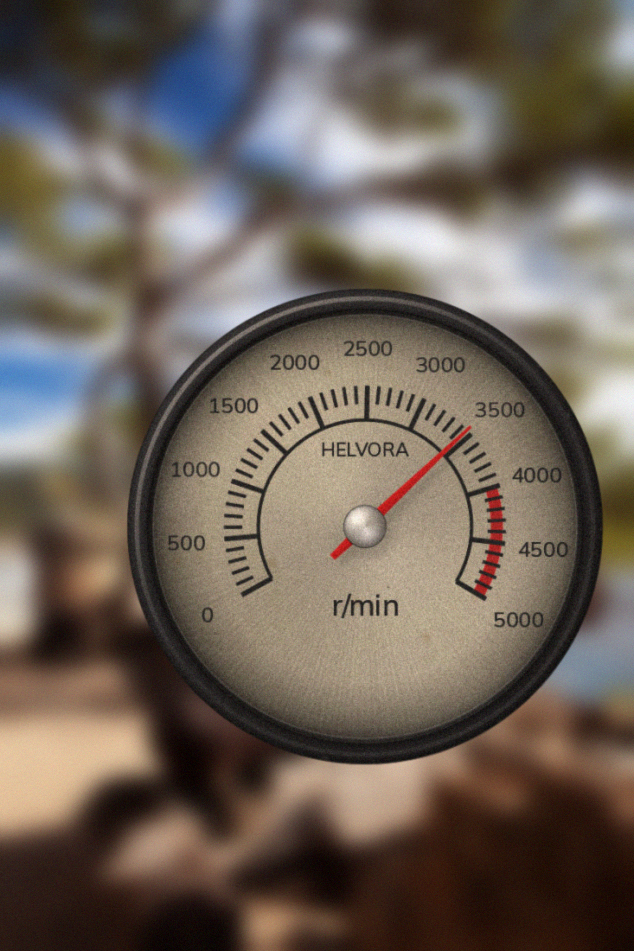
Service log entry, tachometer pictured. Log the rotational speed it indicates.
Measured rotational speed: 3450 rpm
